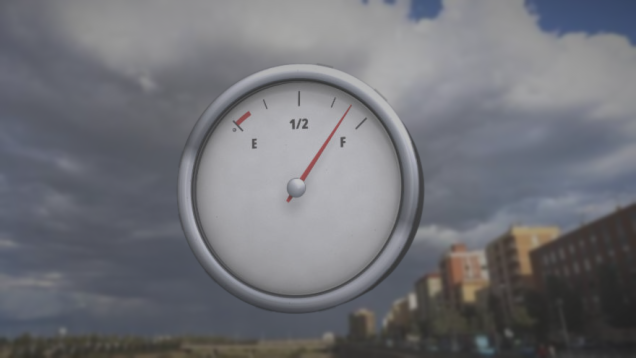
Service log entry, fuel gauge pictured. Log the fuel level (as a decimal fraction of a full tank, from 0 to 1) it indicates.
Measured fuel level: 0.875
